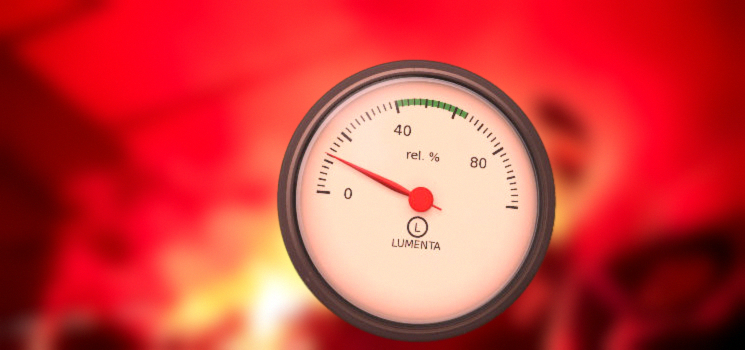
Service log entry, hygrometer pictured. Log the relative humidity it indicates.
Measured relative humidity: 12 %
